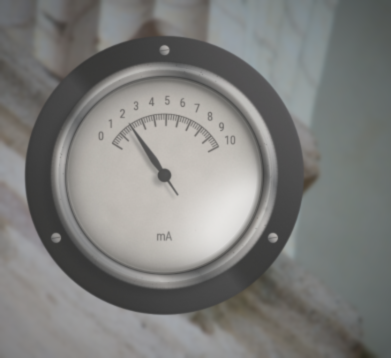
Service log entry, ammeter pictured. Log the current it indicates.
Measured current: 2 mA
